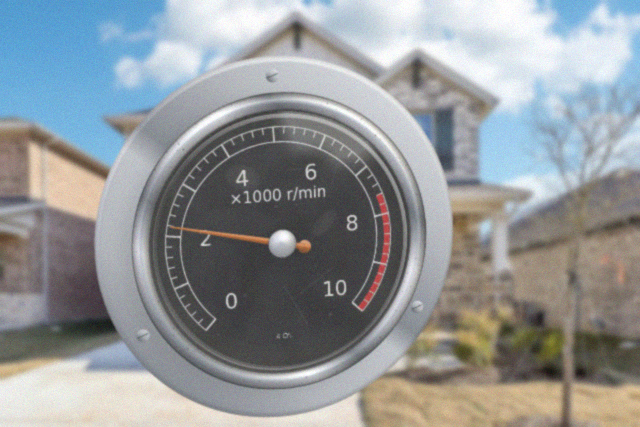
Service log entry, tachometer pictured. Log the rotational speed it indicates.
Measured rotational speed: 2200 rpm
